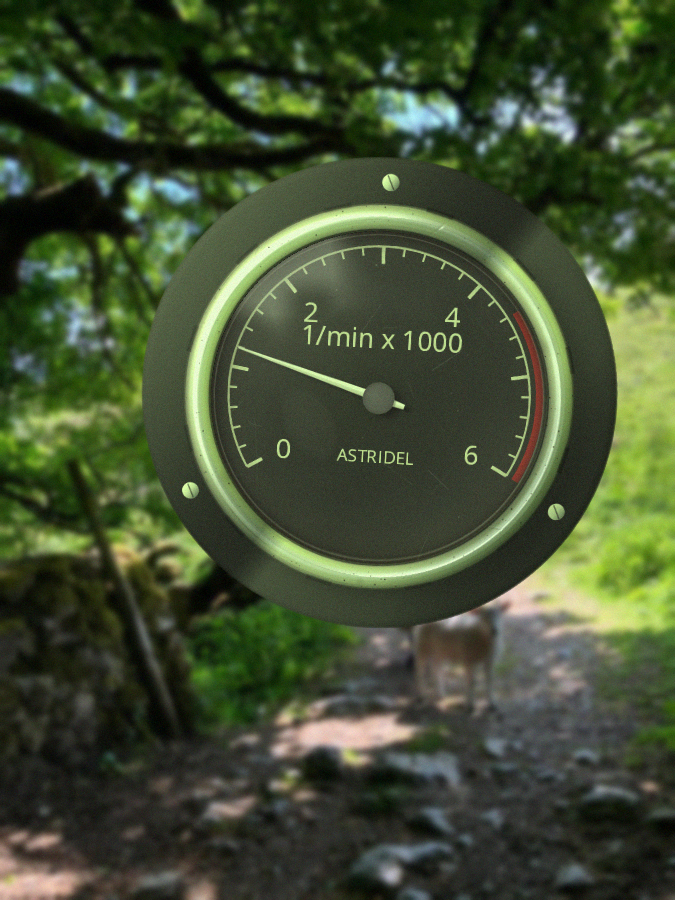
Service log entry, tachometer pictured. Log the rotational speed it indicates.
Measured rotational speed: 1200 rpm
